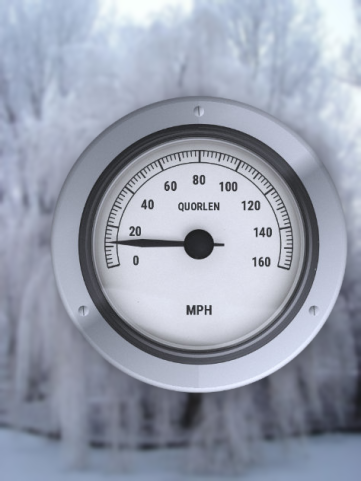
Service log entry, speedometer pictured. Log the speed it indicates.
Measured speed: 12 mph
